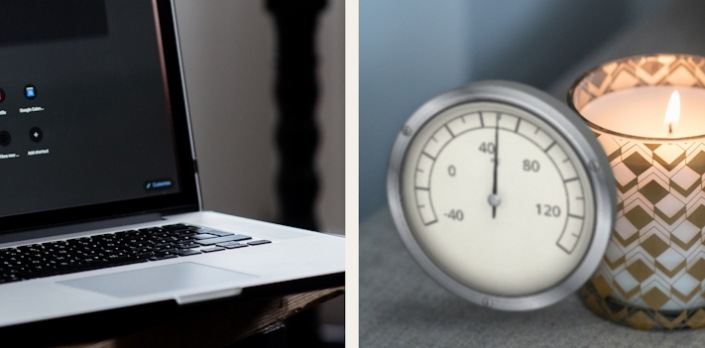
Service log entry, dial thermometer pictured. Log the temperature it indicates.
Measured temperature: 50 °F
